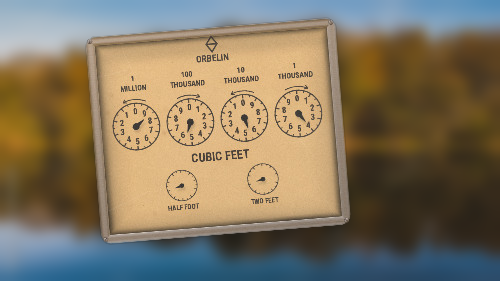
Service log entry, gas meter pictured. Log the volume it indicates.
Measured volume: 855400 ft³
